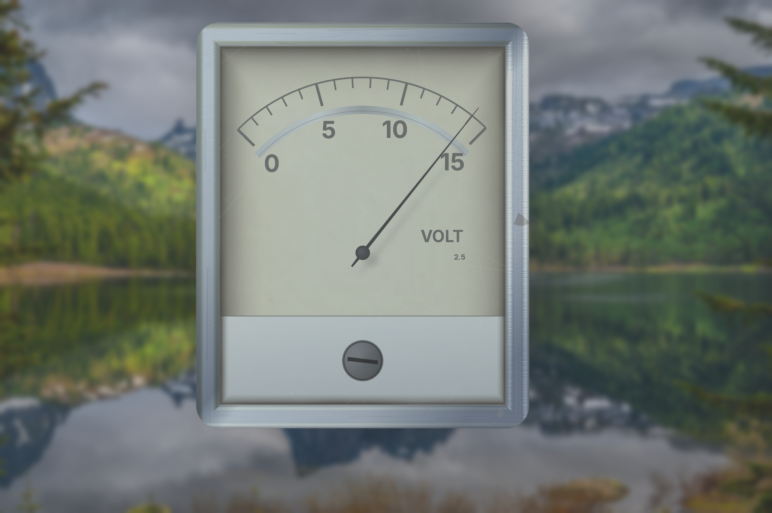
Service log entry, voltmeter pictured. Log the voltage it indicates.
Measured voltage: 14 V
